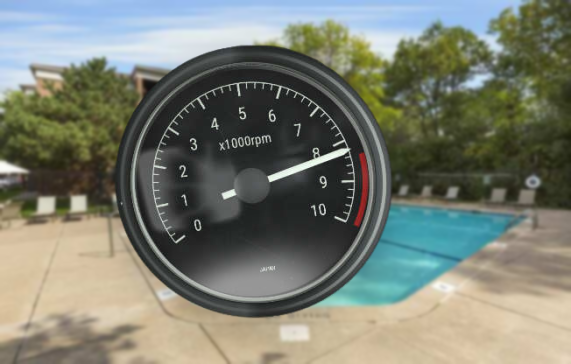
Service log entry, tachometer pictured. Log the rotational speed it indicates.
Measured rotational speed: 8200 rpm
